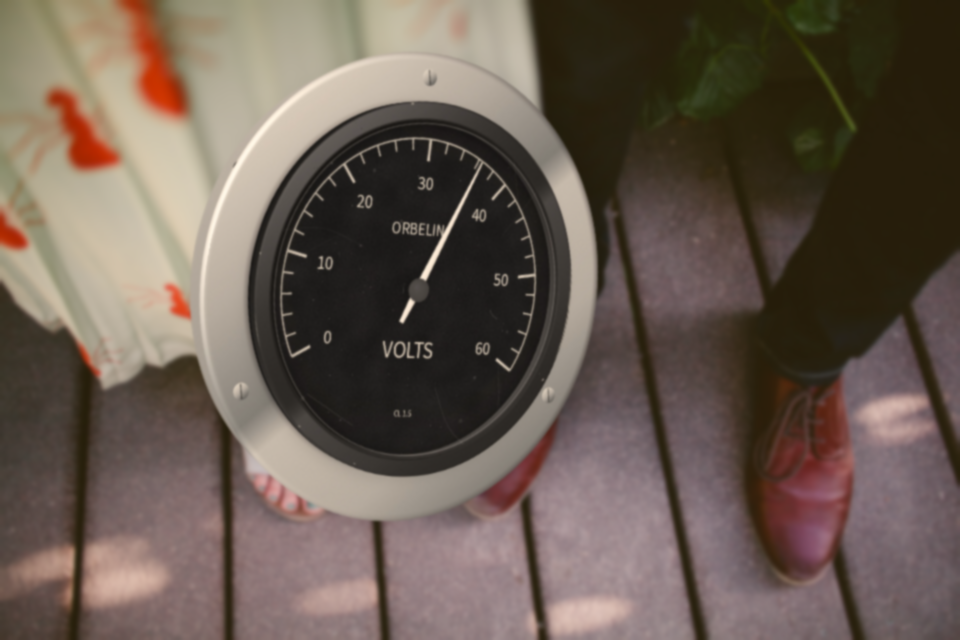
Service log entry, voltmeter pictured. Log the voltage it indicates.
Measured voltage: 36 V
